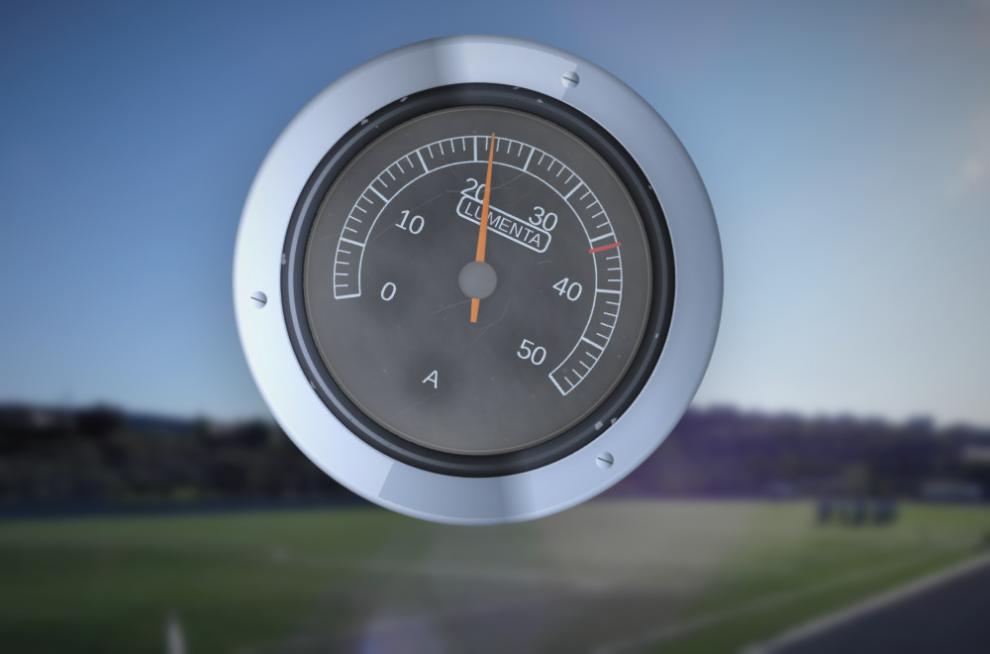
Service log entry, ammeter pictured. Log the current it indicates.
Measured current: 21.5 A
